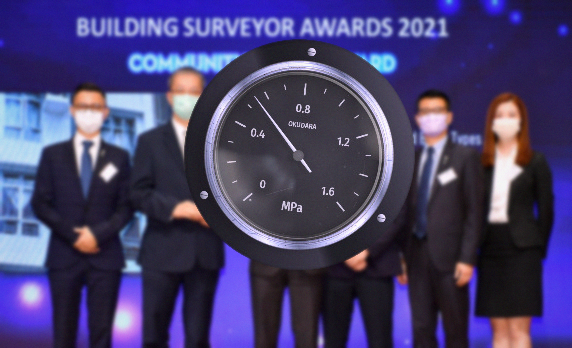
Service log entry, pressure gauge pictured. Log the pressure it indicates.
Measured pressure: 0.55 MPa
